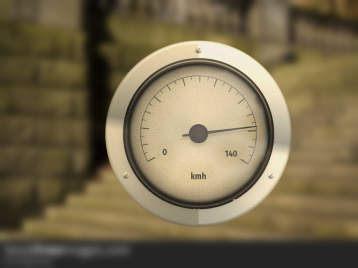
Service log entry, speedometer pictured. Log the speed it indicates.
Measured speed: 117.5 km/h
